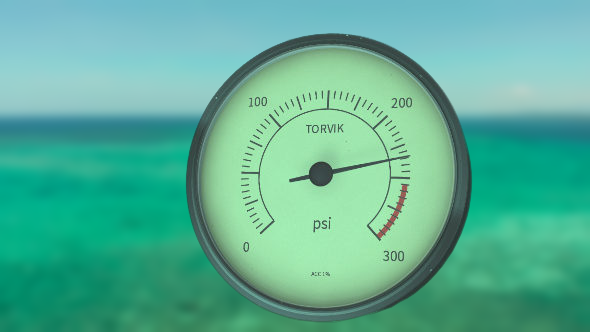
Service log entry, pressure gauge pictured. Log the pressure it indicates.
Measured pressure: 235 psi
